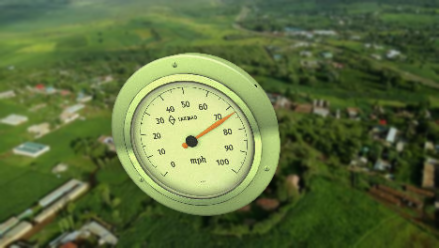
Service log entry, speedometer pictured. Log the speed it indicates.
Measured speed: 72.5 mph
